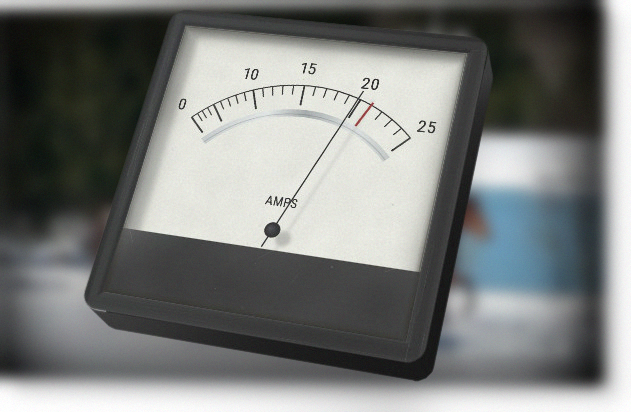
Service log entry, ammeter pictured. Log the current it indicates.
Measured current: 20 A
